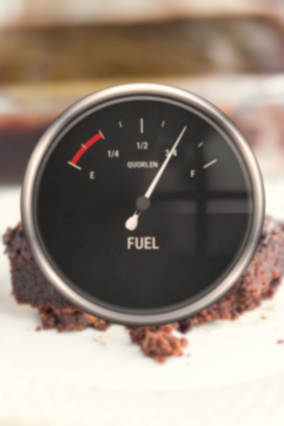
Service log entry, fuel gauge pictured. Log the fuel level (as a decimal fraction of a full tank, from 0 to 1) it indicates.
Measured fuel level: 0.75
